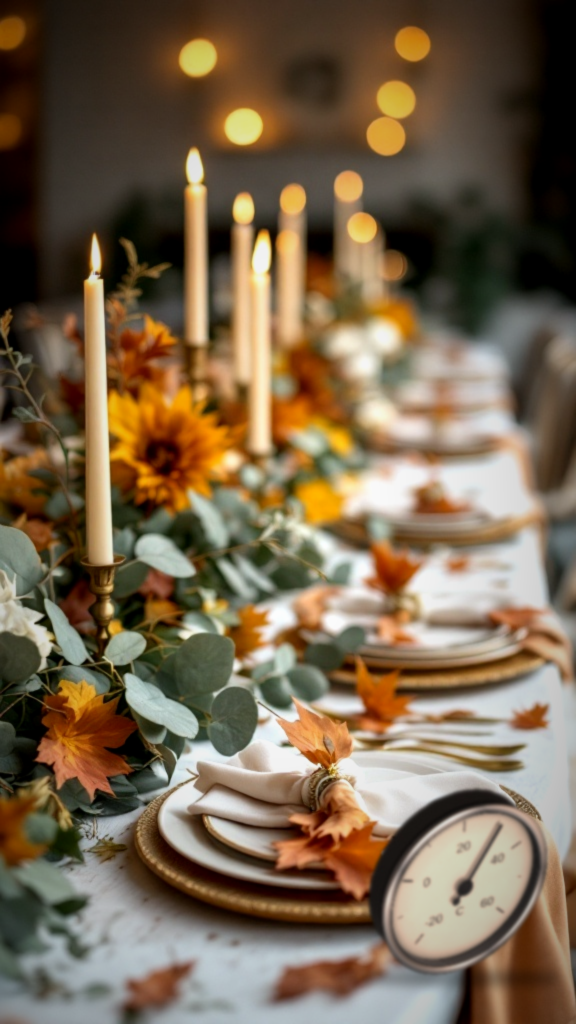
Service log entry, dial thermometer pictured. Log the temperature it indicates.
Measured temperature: 30 °C
